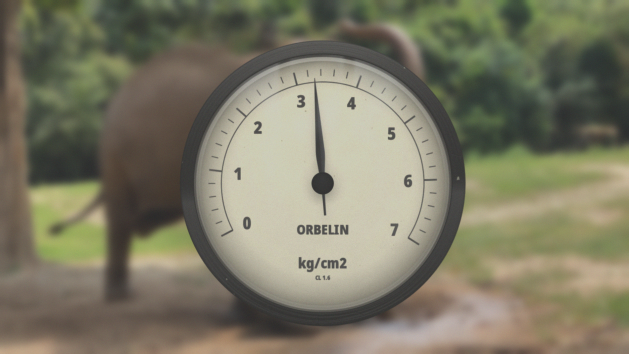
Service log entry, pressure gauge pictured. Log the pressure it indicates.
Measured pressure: 3.3 kg/cm²
